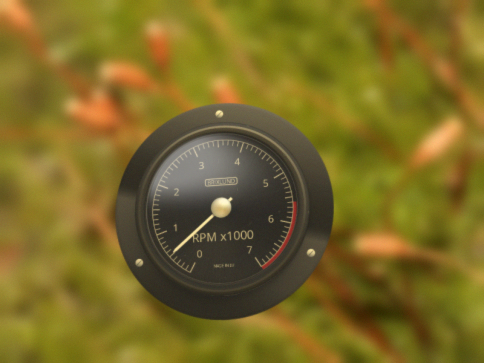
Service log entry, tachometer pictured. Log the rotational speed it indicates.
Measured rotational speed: 500 rpm
